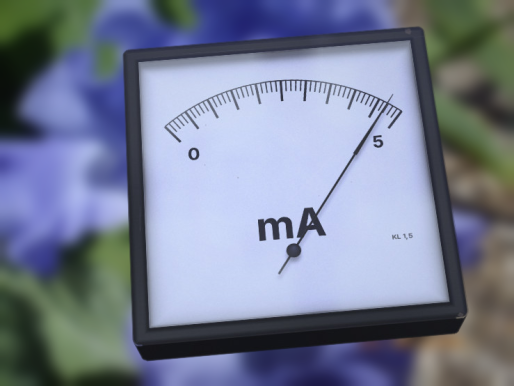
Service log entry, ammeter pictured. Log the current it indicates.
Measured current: 4.7 mA
